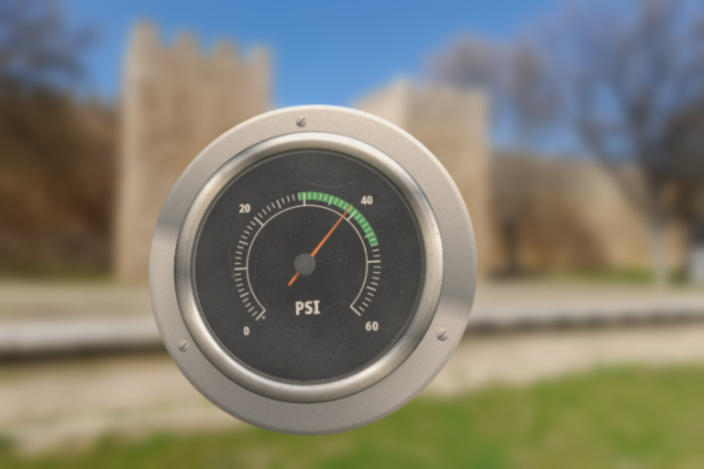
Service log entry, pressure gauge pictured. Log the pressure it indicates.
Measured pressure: 39 psi
